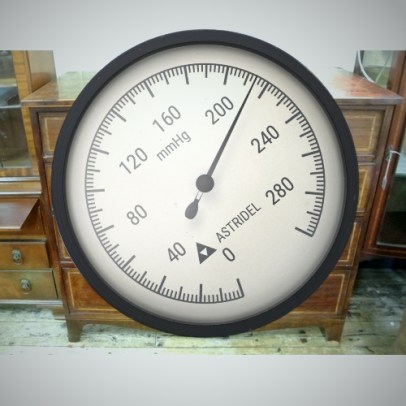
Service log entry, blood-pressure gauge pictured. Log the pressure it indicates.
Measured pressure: 214 mmHg
